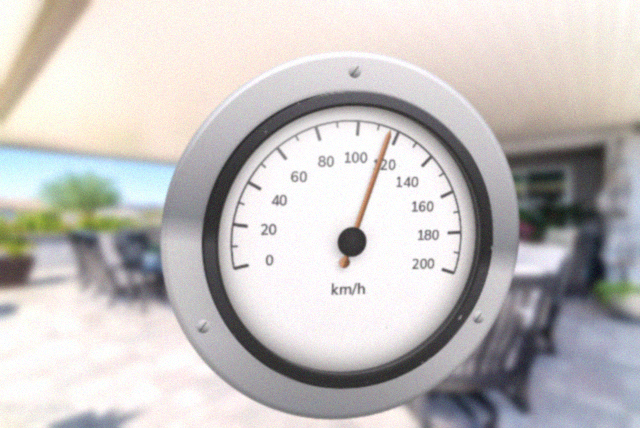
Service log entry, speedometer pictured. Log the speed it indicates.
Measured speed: 115 km/h
